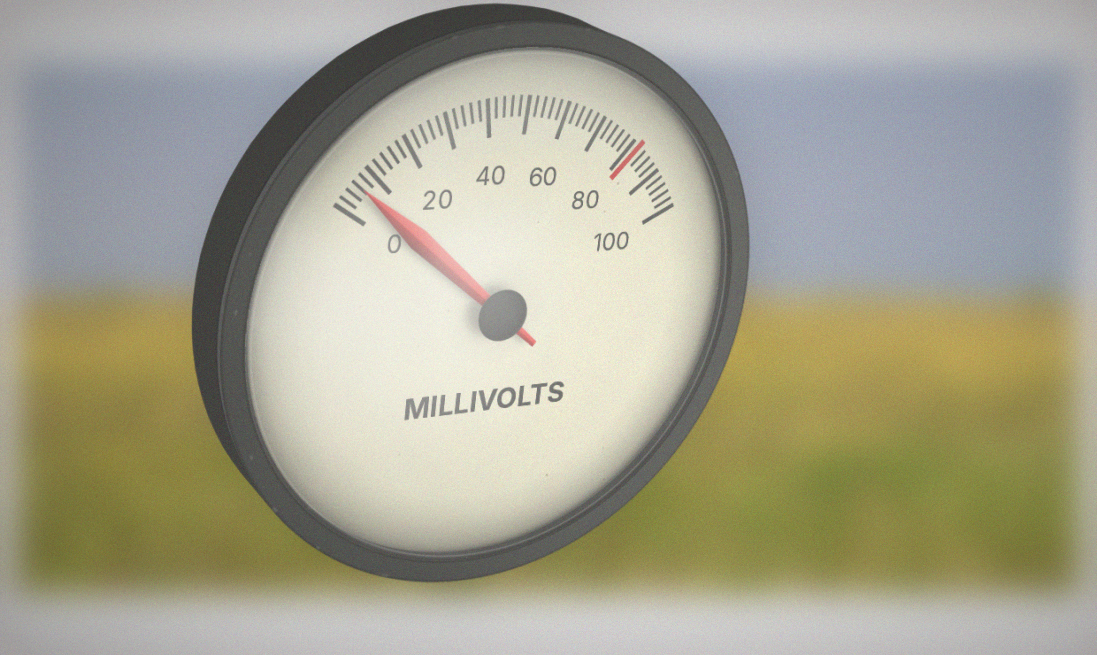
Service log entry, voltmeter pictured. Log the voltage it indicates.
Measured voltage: 6 mV
